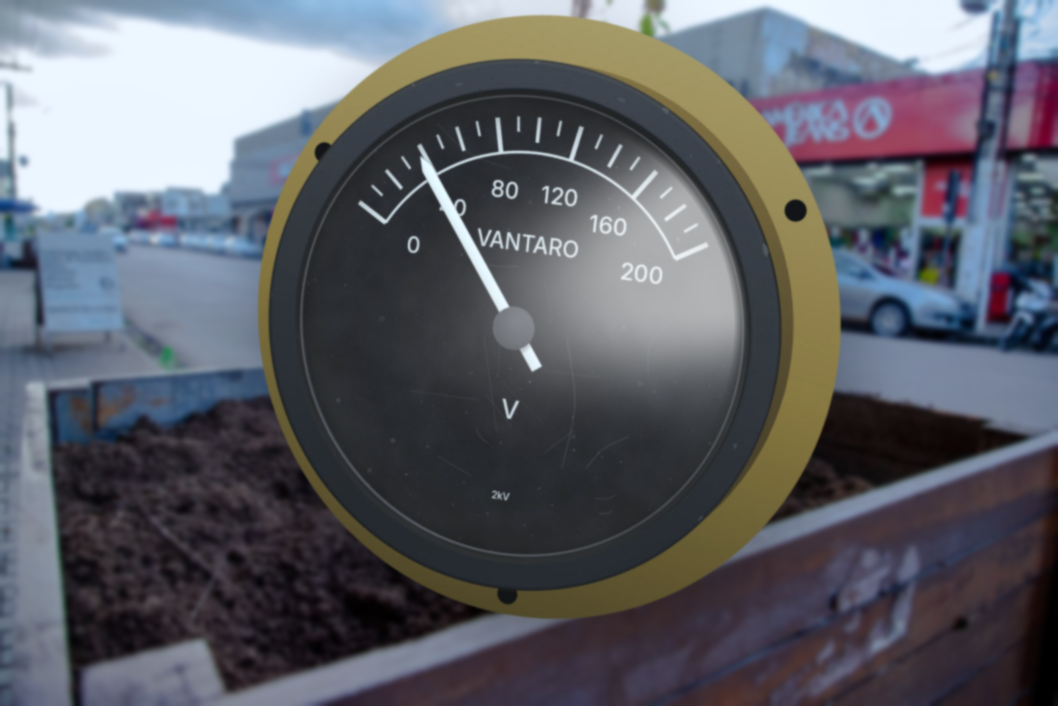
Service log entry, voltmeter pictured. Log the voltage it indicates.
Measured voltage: 40 V
